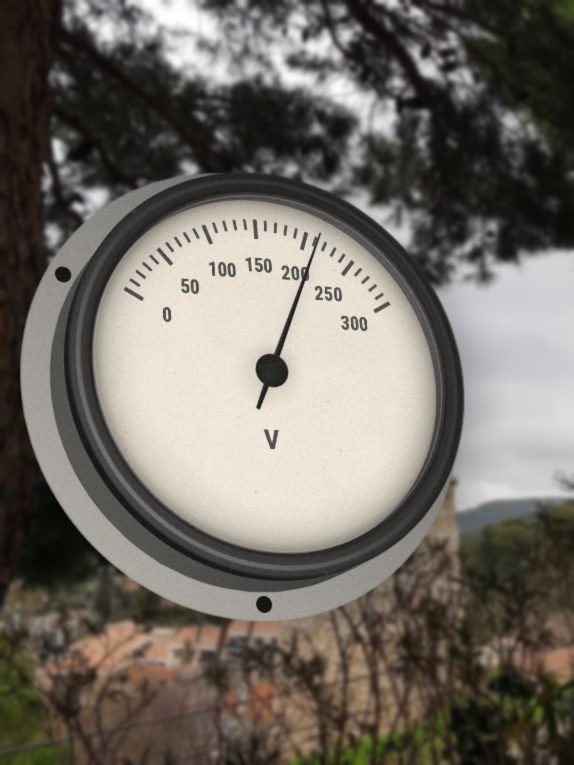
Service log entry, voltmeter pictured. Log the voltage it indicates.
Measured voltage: 210 V
